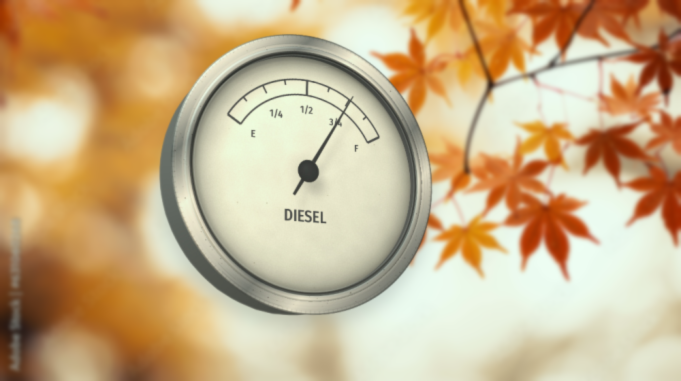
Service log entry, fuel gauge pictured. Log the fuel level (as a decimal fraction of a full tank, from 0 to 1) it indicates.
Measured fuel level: 0.75
